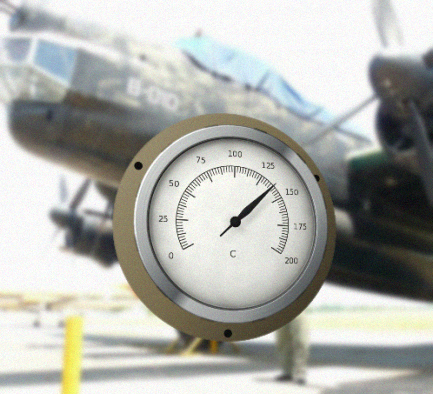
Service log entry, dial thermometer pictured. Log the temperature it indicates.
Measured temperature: 137.5 °C
